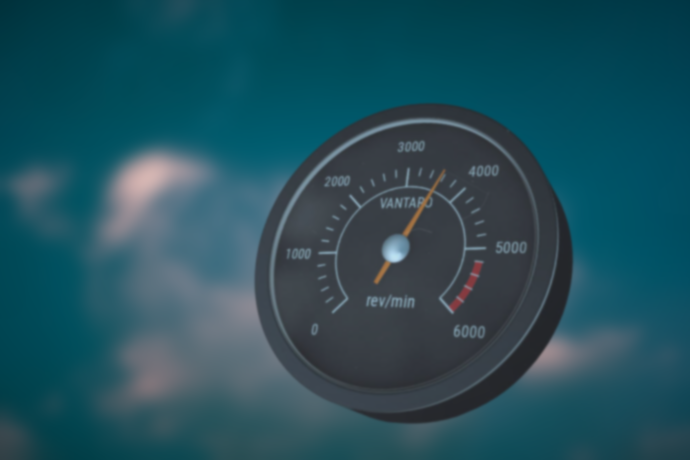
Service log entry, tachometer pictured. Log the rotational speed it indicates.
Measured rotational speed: 3600 rpm
